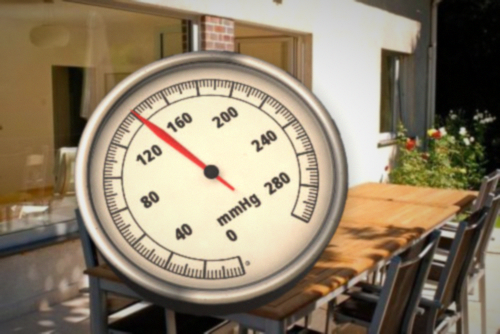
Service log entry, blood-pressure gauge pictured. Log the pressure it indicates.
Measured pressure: 140 mmHg
